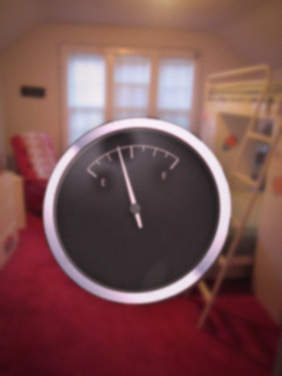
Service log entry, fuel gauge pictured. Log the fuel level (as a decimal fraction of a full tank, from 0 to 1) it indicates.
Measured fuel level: 0.375
